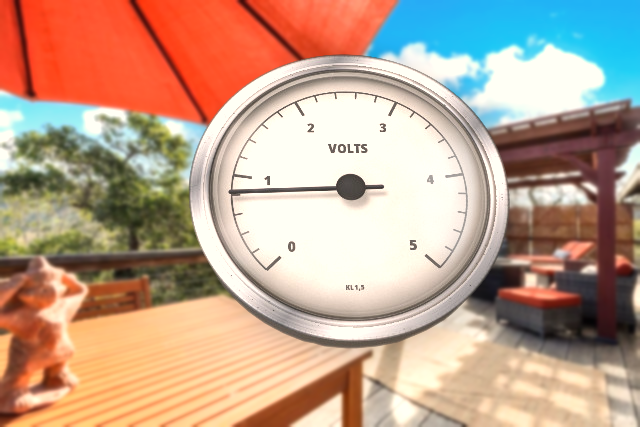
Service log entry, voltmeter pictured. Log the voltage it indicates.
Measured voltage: 0.8 V
